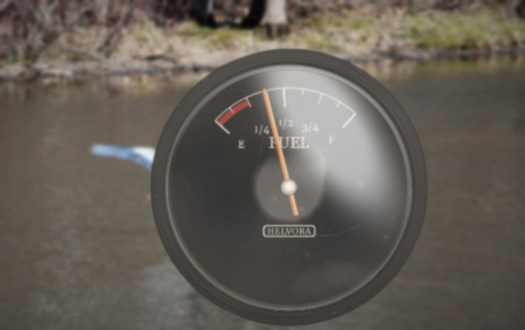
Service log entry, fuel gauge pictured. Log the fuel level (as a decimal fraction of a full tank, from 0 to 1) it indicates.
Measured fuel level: 0.375
